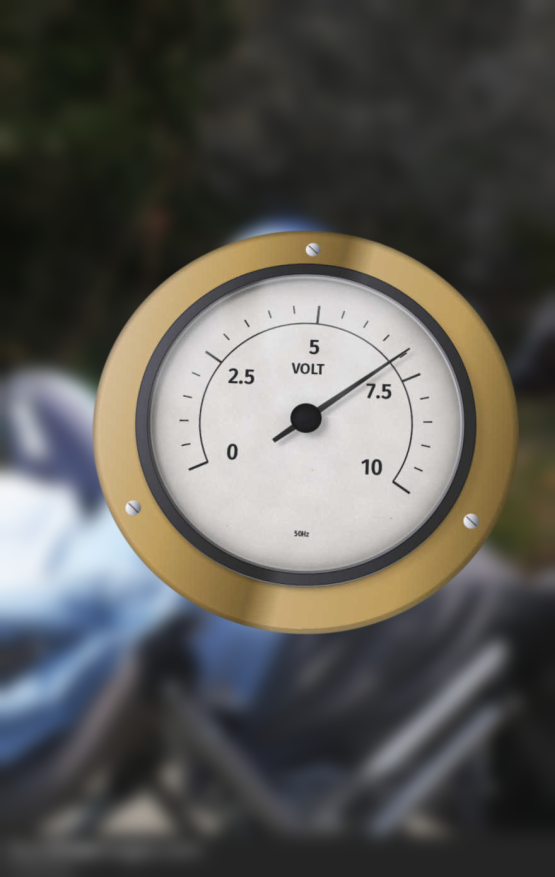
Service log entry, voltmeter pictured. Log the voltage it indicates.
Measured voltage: 7 V
